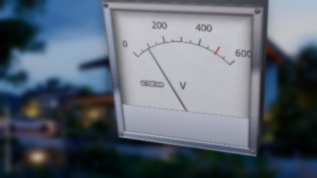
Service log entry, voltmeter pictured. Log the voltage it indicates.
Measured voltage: 100 V
